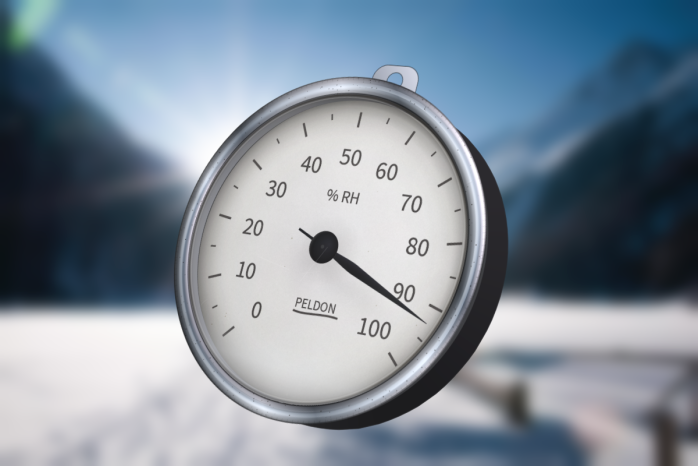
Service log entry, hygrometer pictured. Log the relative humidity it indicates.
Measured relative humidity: 92.5 %
